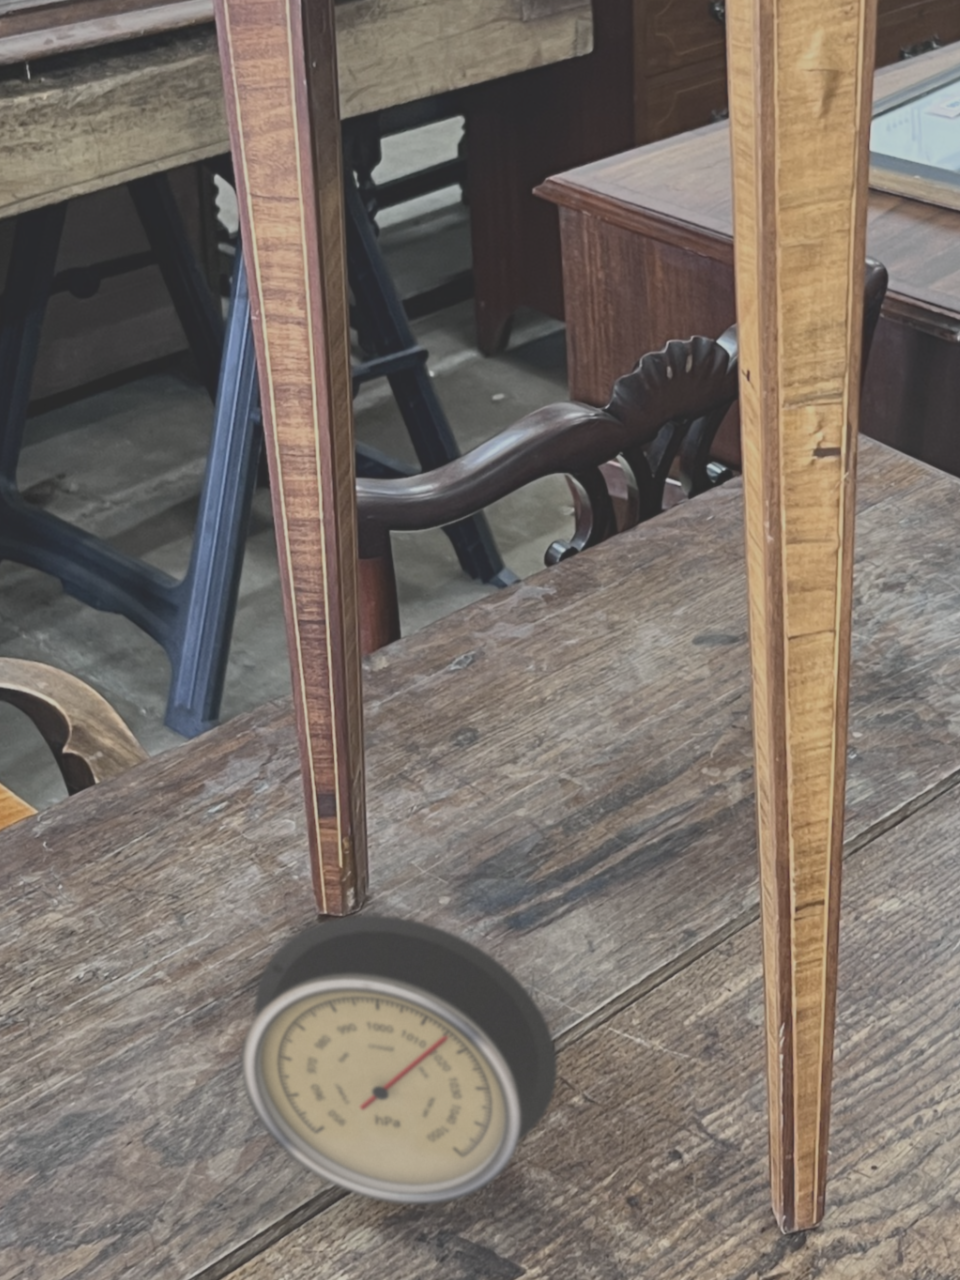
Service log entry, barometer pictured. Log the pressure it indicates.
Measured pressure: 1015 hPa
